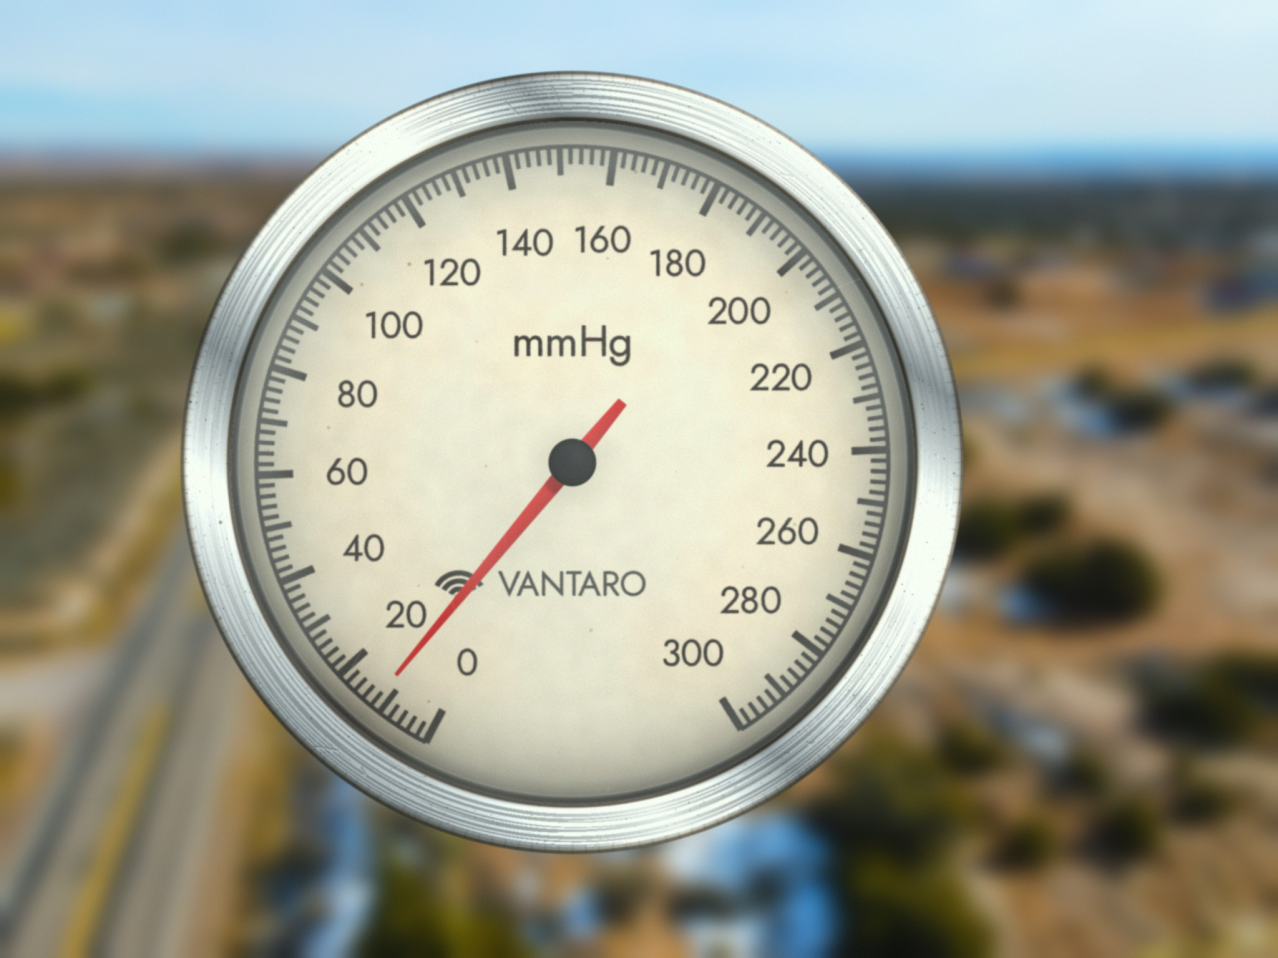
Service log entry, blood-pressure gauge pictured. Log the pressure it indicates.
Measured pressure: 12 mmHg
